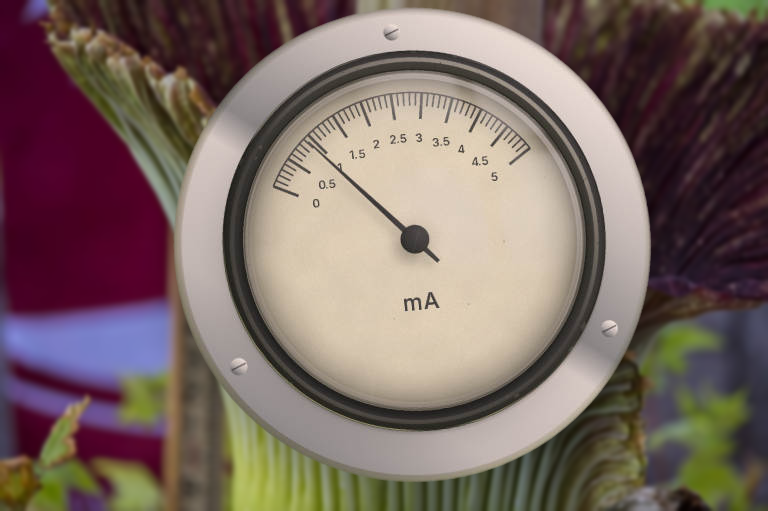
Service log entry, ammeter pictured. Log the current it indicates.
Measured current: 0.9 mA
